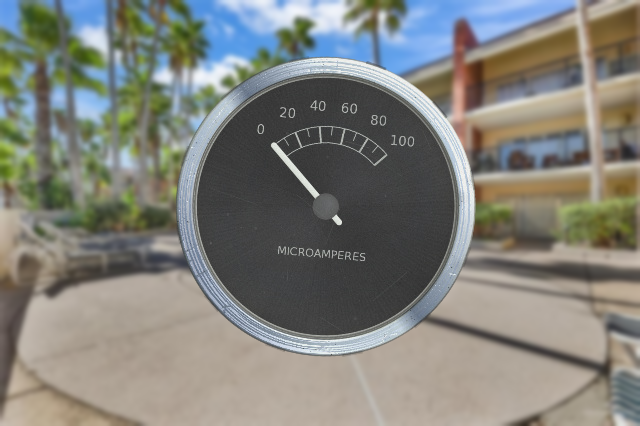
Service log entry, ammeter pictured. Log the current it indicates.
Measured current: 0 µA
